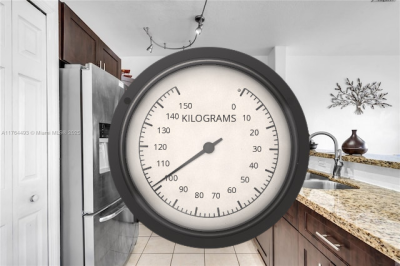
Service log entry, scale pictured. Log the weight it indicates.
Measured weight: 102 kg
